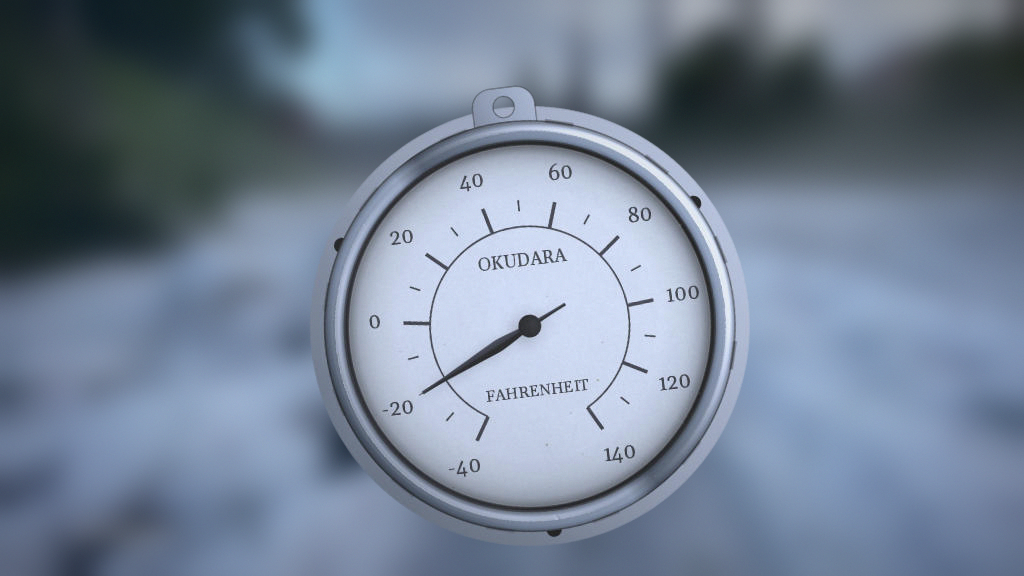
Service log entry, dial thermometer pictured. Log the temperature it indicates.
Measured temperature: -20 °F
